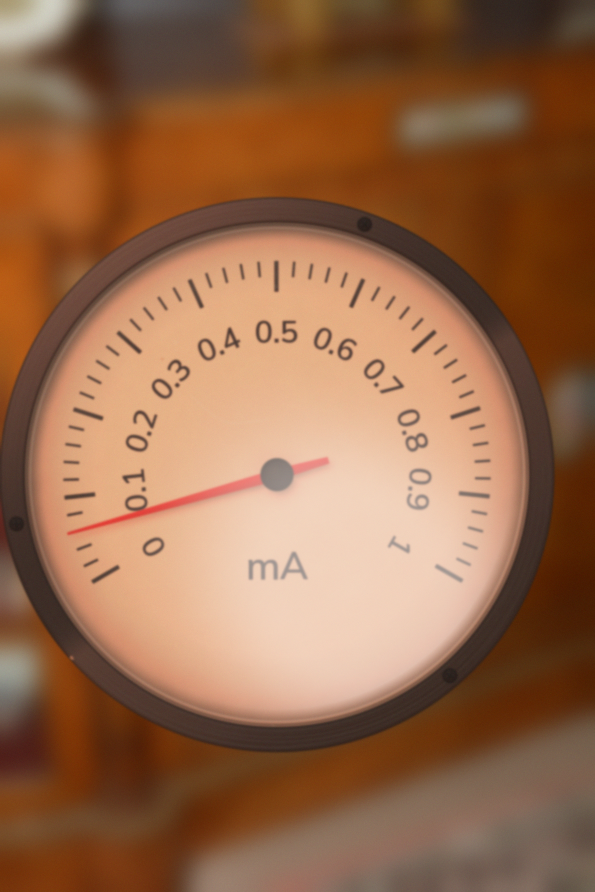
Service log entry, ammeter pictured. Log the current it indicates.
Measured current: 0.06 mA
